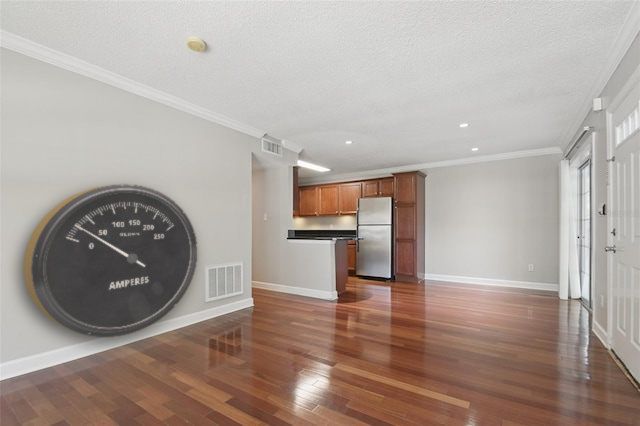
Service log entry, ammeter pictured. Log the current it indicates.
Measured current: 25 A
